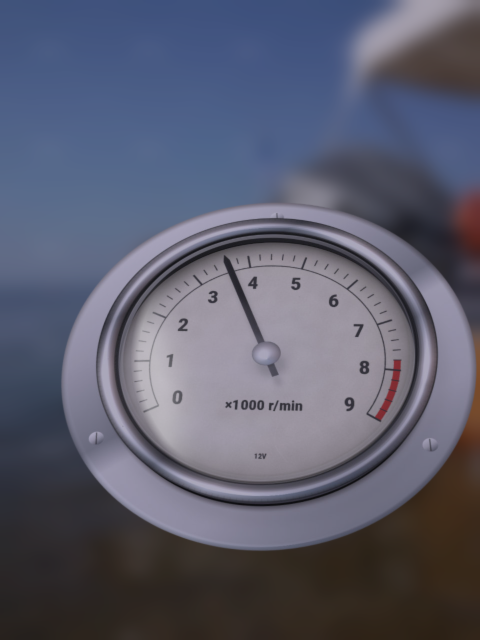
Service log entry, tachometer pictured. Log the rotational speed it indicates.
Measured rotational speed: 3600 rpm
